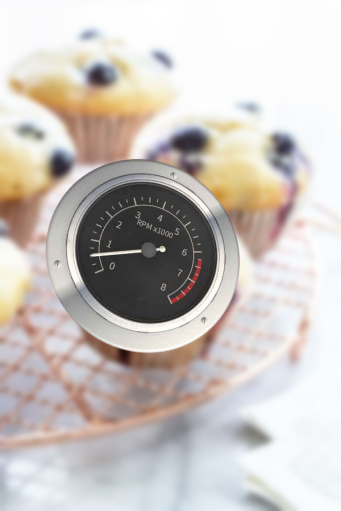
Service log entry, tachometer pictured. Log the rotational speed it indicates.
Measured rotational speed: 500 rpm
